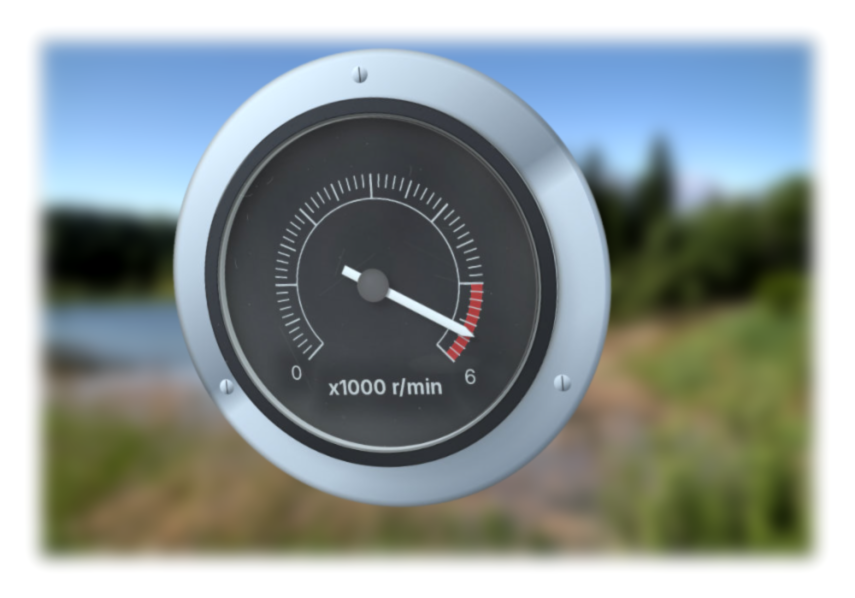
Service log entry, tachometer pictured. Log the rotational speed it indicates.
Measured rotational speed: 5600 rpm
